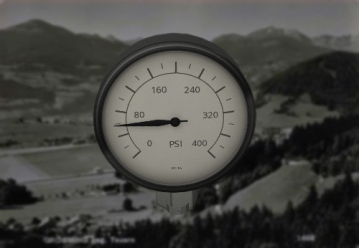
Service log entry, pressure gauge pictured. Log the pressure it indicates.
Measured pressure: 60 psi
